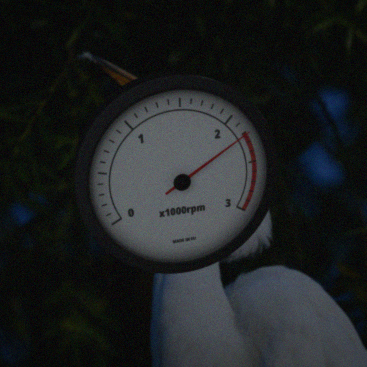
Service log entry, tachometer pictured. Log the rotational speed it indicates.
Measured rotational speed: 2200 rpm
